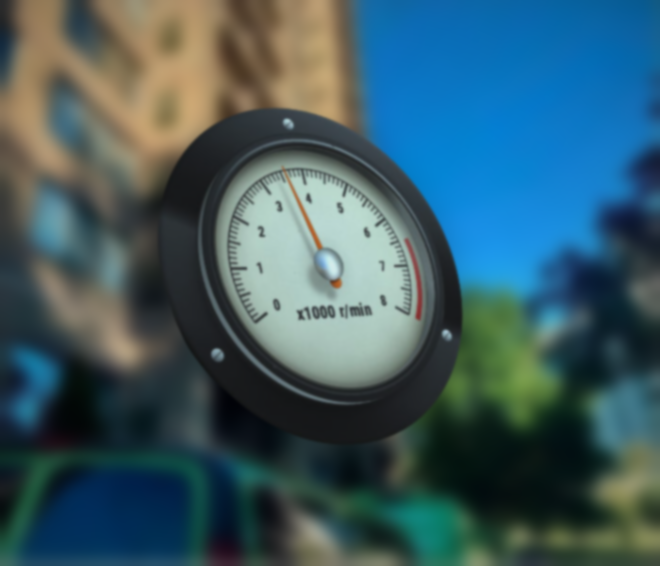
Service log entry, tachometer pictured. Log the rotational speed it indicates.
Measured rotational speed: 3500 rpm
